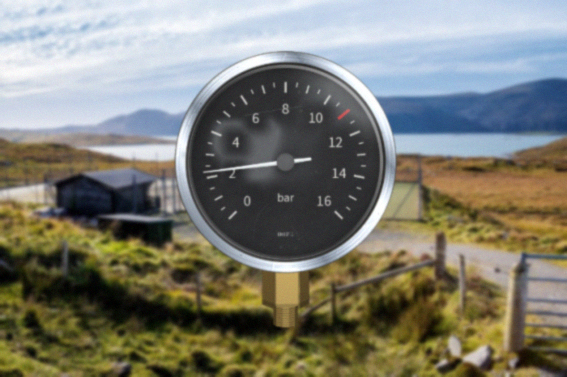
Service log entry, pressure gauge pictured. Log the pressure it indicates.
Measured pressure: 2.25 bar
